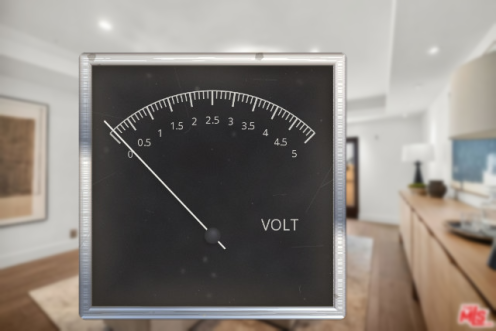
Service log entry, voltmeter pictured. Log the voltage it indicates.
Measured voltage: 0.1 V
